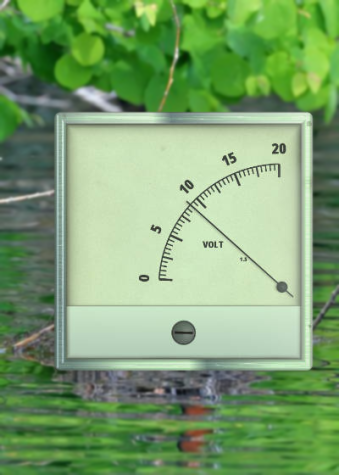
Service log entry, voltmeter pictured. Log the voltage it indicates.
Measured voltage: 9 V
